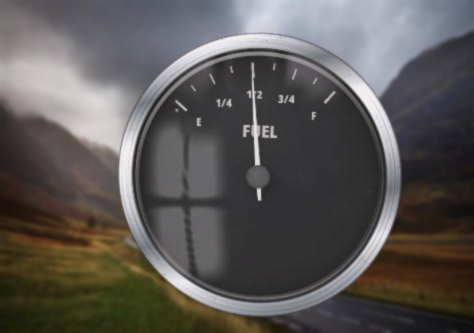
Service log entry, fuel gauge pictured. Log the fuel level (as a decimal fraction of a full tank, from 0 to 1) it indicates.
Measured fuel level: 0.5
